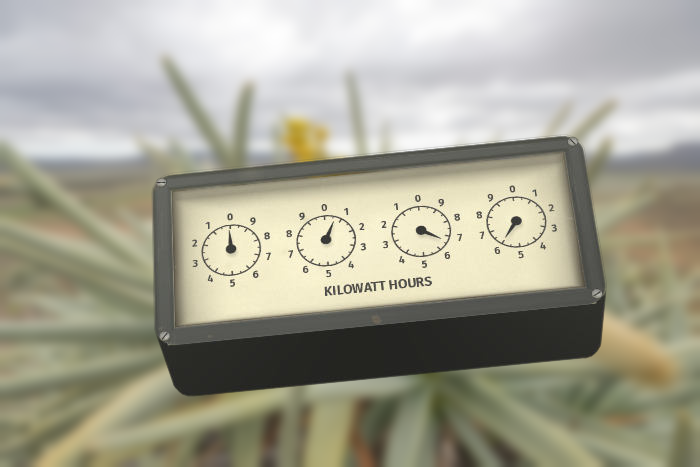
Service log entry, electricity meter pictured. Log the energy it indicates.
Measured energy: 66 kWh
